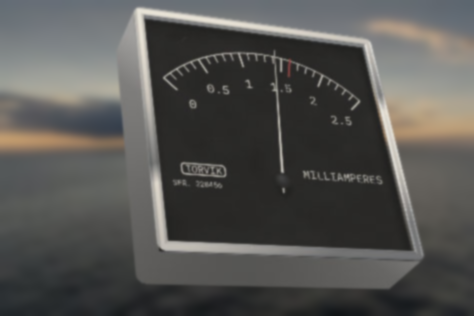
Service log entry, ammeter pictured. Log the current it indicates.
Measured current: 1.4 mA
